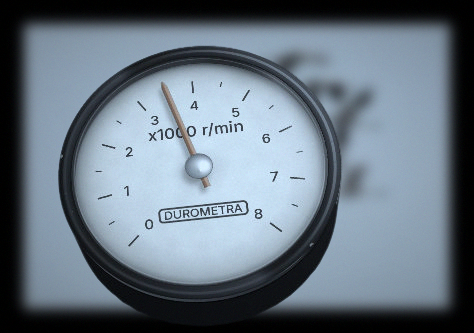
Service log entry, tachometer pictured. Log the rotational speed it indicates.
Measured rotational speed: 3500 rpm
